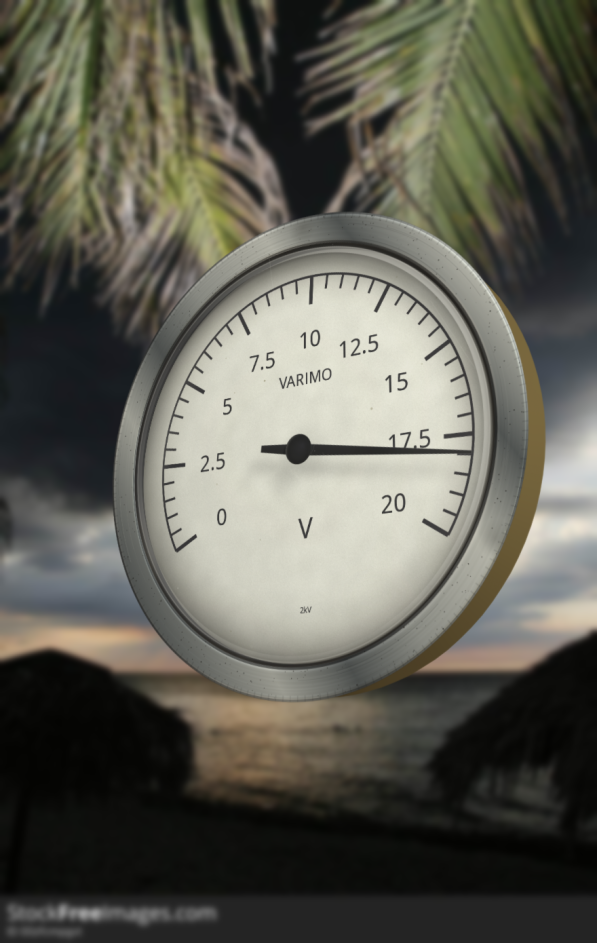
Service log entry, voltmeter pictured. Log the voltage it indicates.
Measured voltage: 18 V
